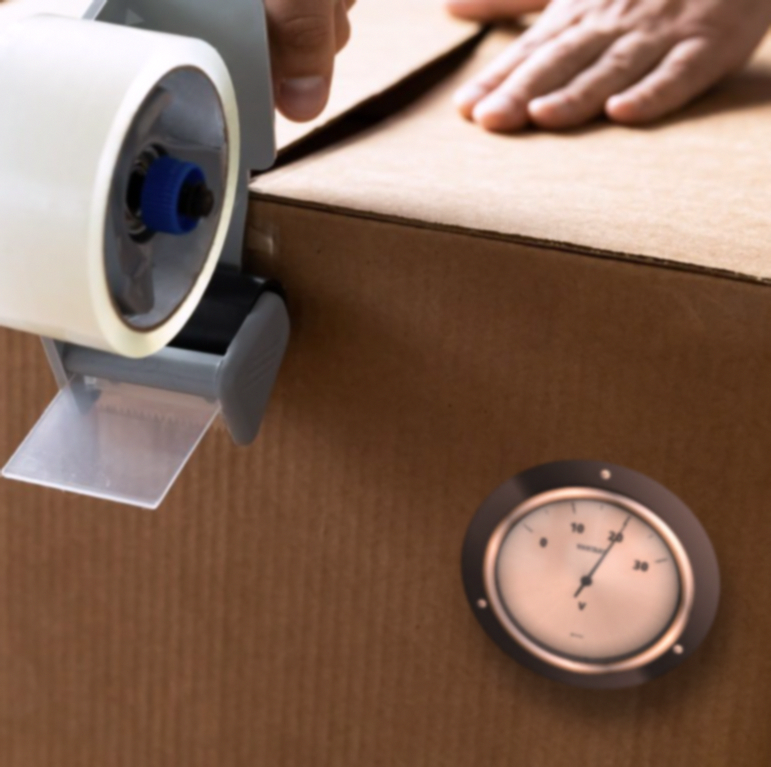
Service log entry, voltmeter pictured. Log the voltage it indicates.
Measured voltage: 20 V
